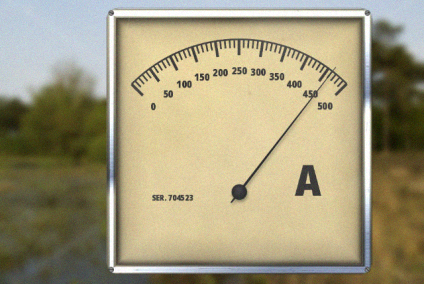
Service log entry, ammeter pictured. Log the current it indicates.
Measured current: 460 A
